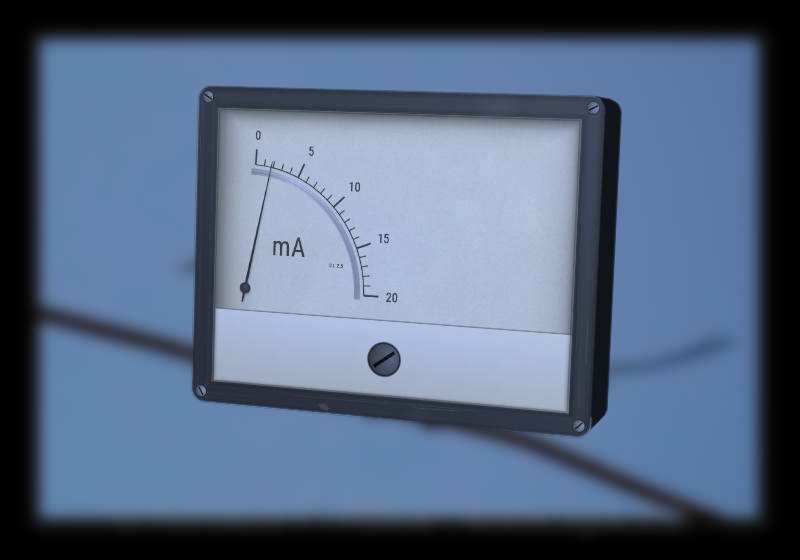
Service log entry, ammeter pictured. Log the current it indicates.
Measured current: 2 mA
